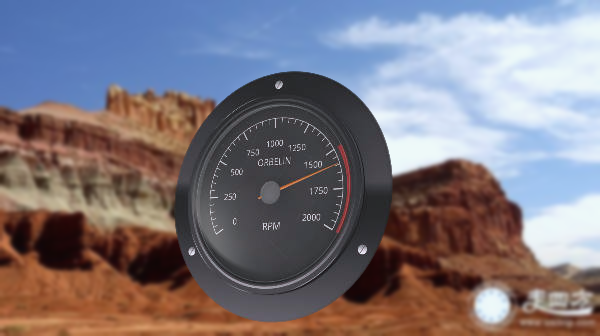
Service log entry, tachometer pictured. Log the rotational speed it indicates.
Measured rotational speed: 1600 rpm
